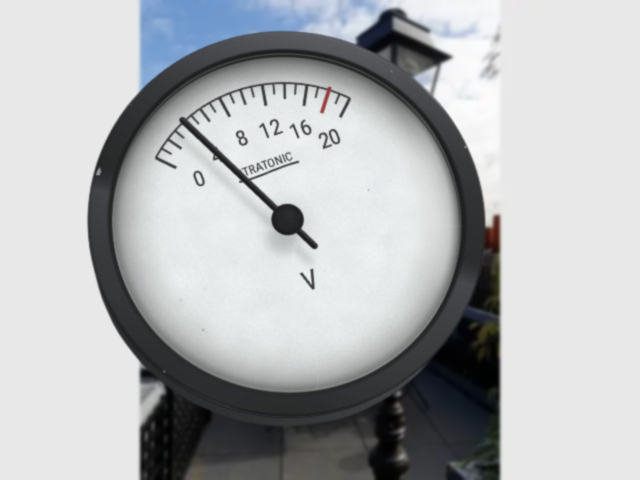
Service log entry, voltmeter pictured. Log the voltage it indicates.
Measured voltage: 4 V
